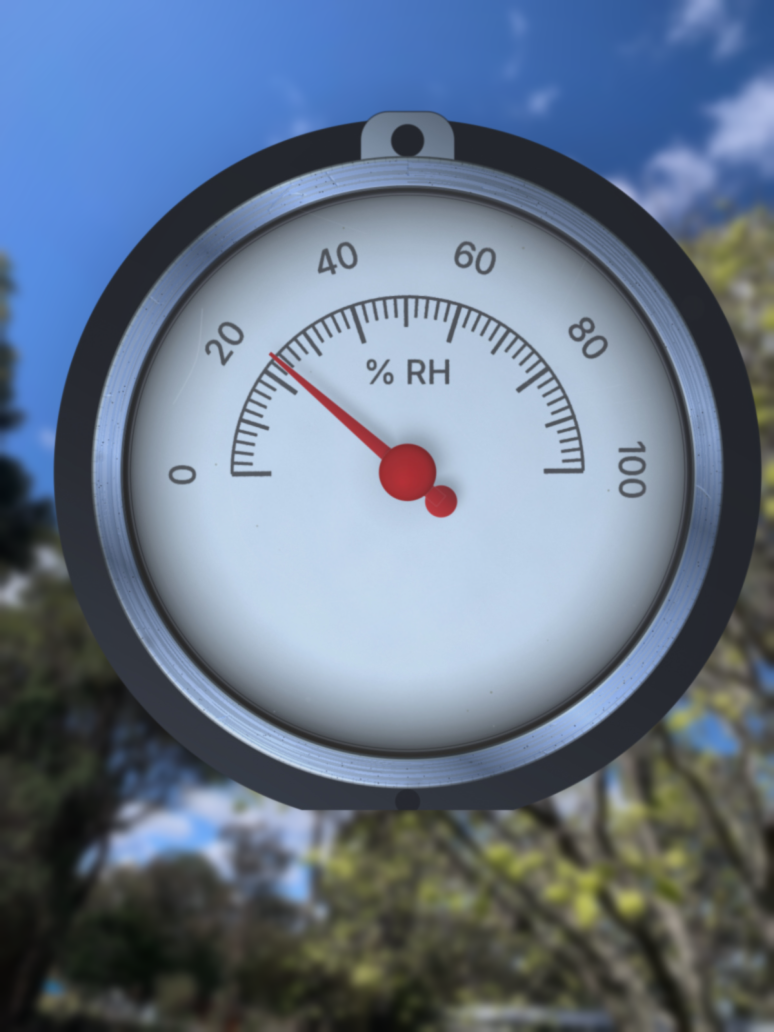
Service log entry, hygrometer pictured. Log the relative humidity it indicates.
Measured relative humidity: 23 %
